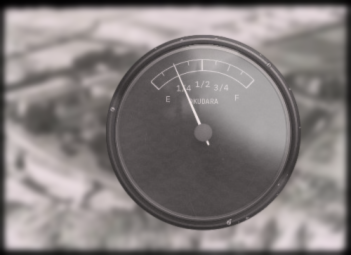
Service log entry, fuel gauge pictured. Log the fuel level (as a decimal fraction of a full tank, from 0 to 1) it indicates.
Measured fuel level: 0.25
